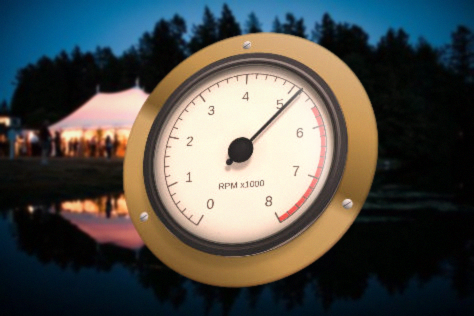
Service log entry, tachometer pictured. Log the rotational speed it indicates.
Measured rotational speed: 5200 rpm
